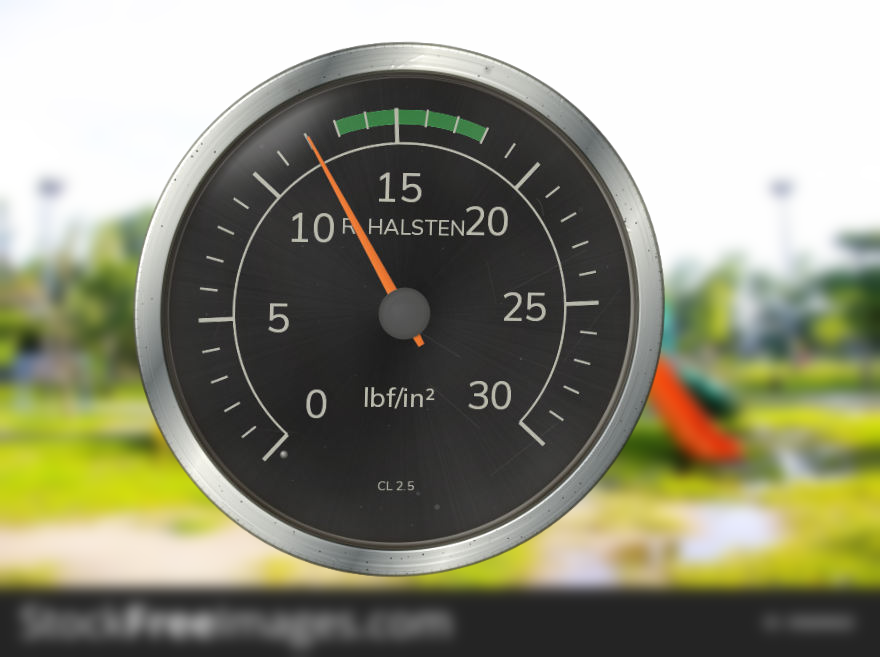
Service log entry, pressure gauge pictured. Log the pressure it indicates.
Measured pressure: 12 psi
